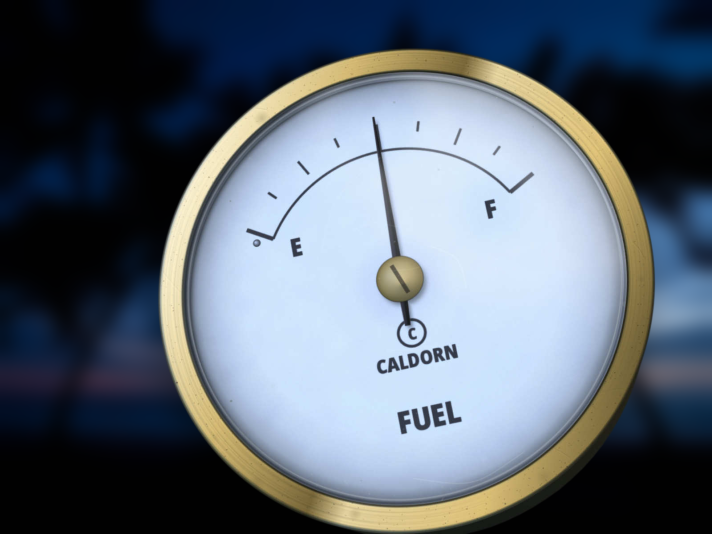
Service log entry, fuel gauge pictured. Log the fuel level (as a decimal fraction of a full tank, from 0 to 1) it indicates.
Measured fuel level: 0.5
